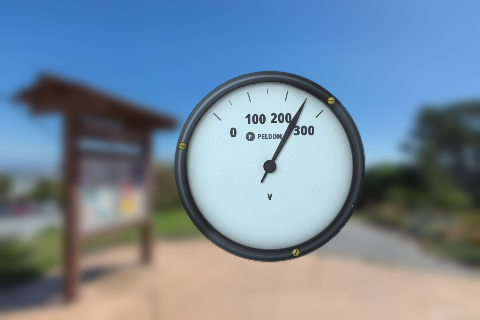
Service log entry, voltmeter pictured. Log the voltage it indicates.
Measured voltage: 250 V
